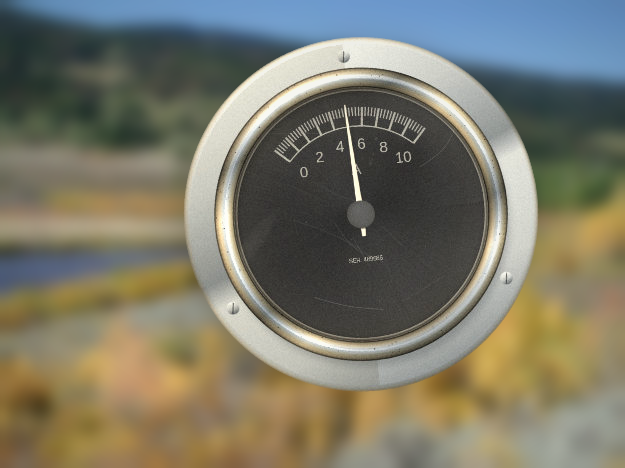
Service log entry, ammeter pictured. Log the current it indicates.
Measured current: 5 A
